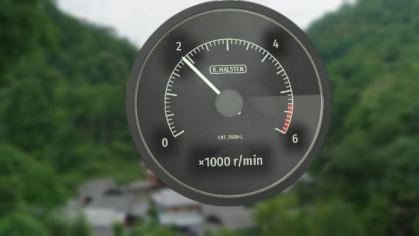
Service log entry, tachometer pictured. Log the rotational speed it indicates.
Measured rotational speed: 1900 rpm
